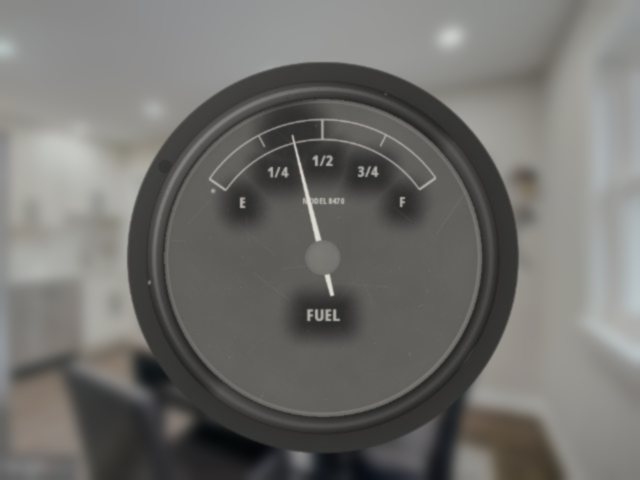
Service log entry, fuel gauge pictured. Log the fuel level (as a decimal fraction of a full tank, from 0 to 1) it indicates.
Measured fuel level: 0.375
